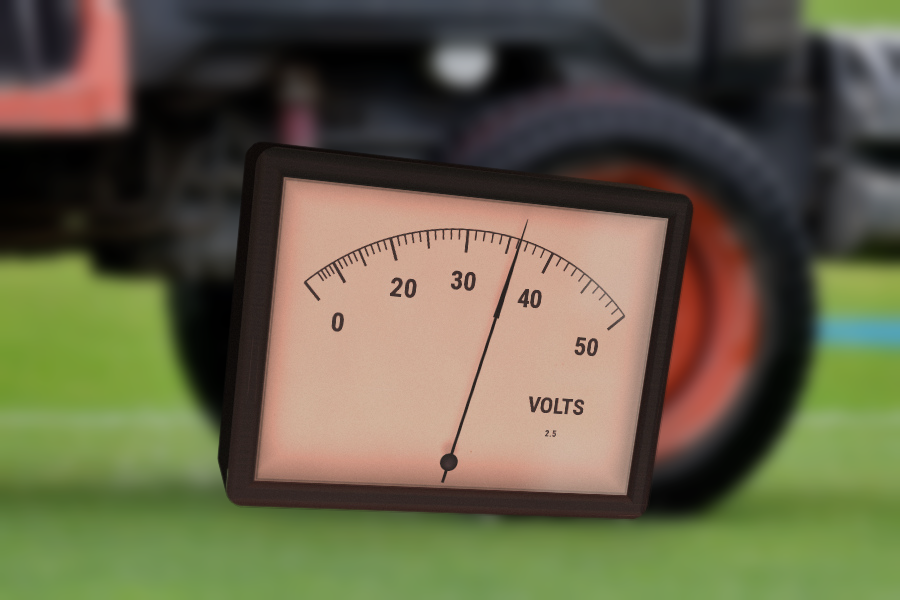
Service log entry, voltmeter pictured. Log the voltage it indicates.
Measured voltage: 36 V
